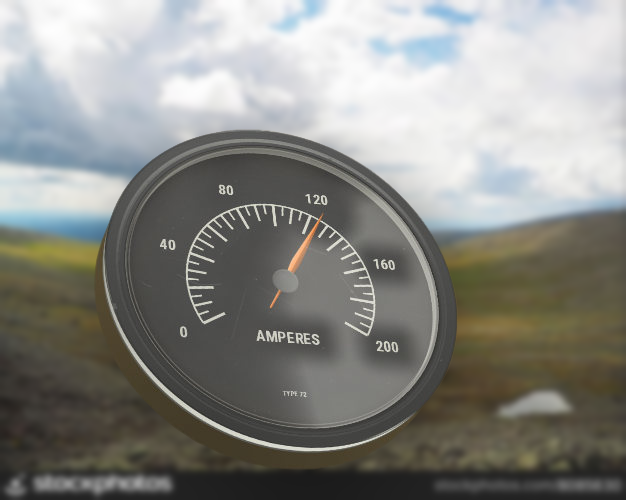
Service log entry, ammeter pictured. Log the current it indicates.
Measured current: 125 A
